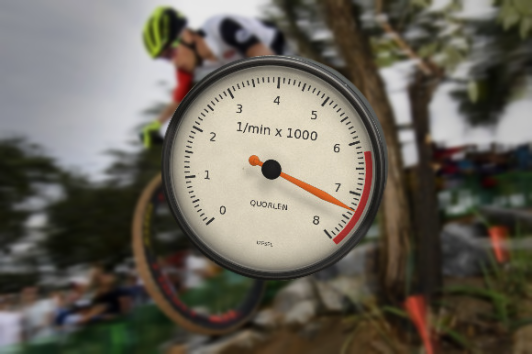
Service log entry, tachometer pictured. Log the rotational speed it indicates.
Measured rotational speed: 7300 rpm
